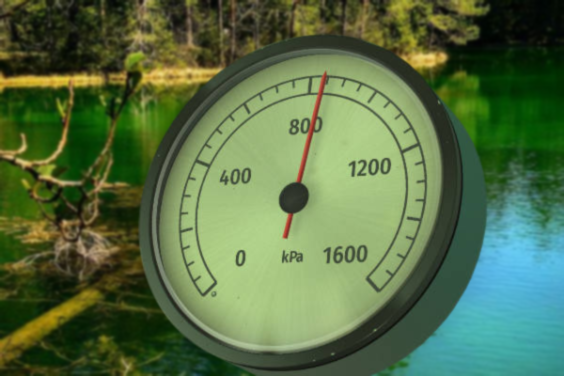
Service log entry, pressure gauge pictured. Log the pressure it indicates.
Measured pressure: 850 kPa
